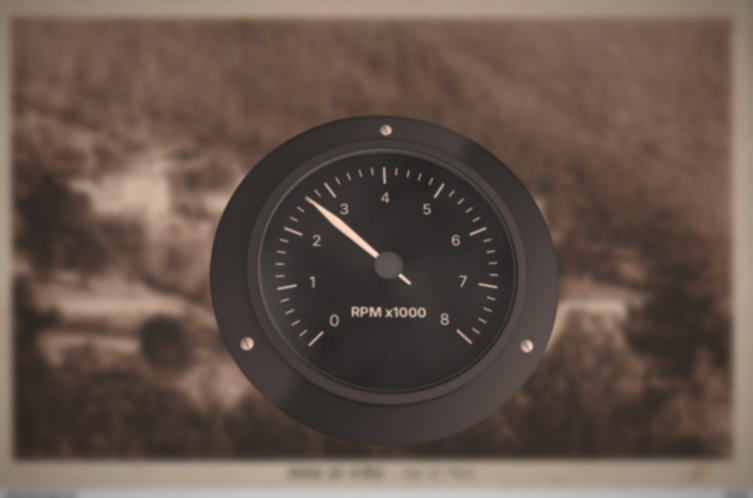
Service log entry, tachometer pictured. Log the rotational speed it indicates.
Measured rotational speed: 2600 rpm
